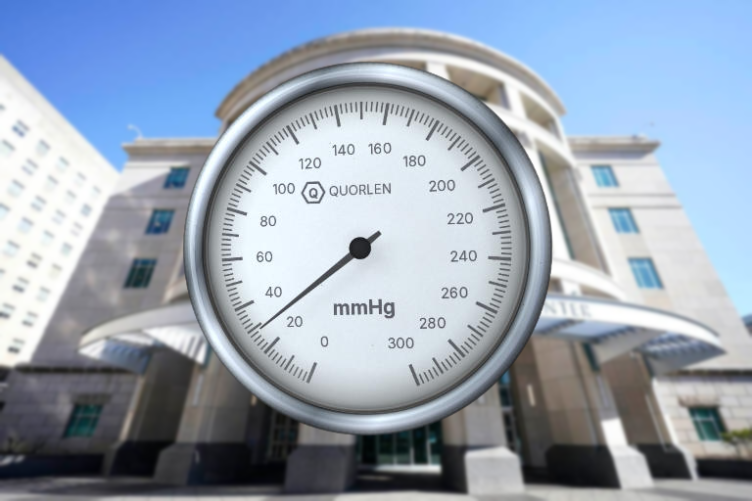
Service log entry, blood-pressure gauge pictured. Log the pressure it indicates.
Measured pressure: 28 mmHg
